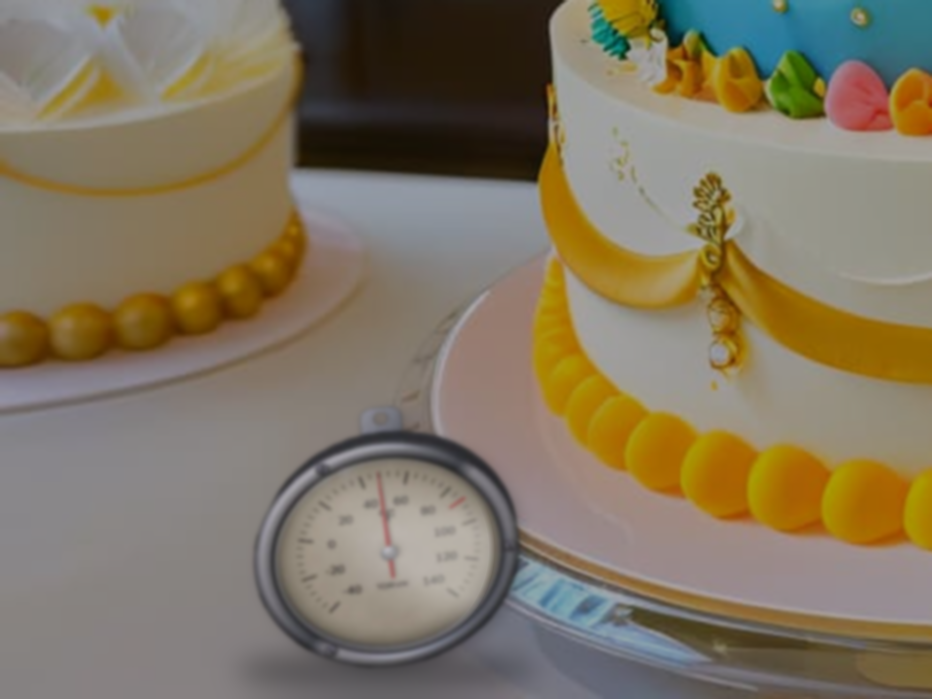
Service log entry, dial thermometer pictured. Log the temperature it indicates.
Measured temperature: 48 °F
